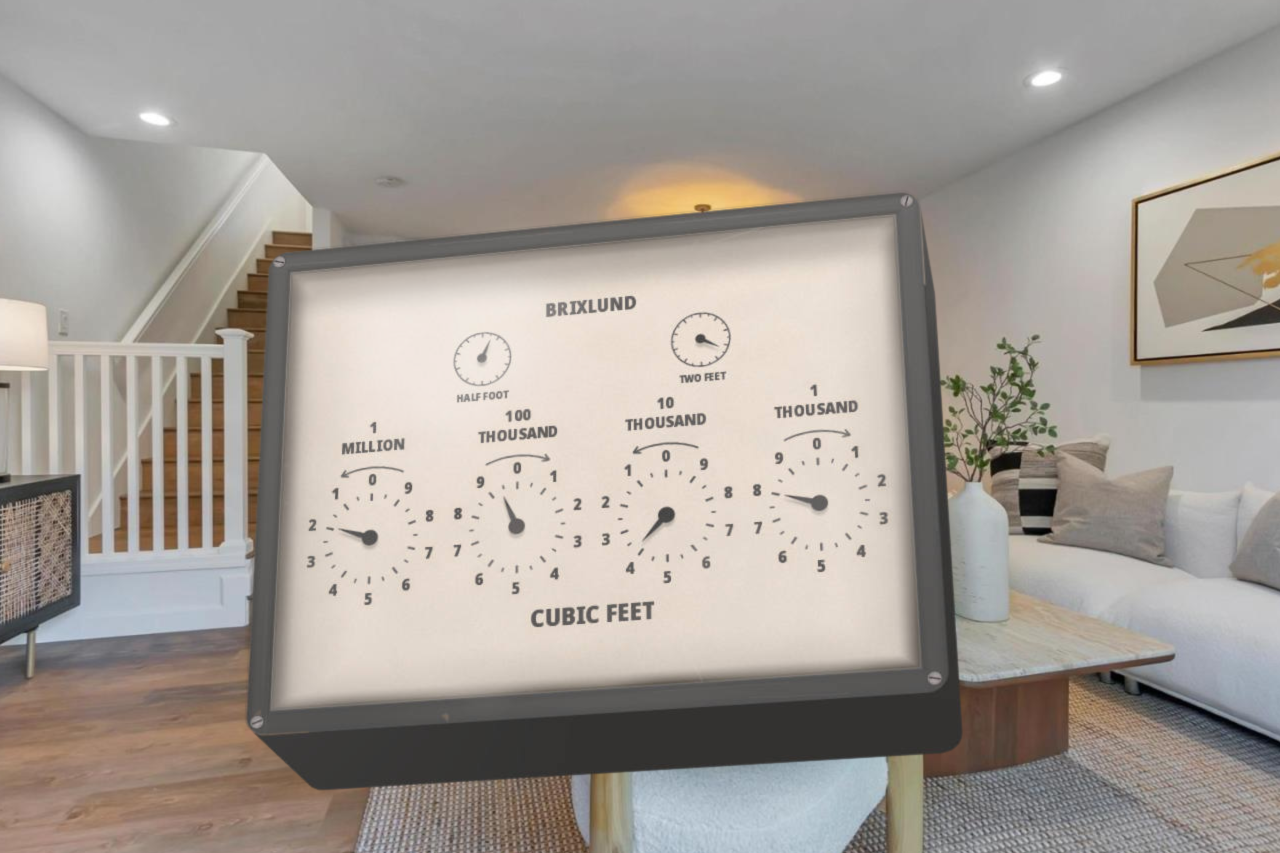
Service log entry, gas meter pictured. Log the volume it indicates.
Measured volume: 193800 ft³
